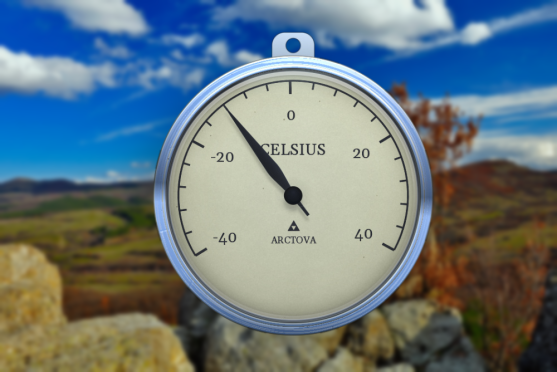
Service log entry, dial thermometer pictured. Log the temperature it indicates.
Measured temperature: -12 °C
